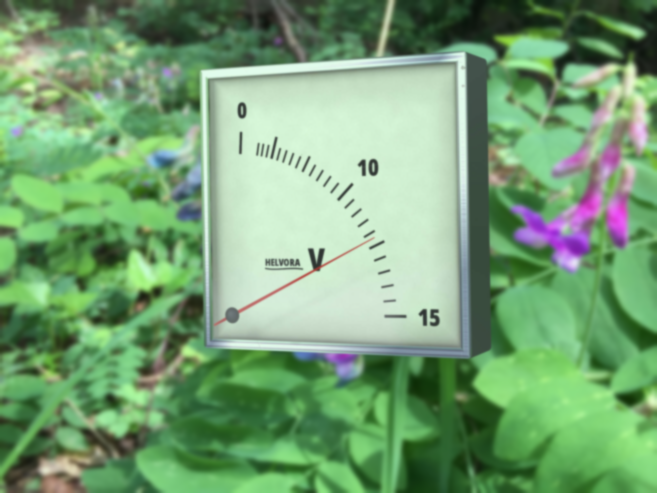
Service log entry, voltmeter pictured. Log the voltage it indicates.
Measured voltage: 12.25 V
